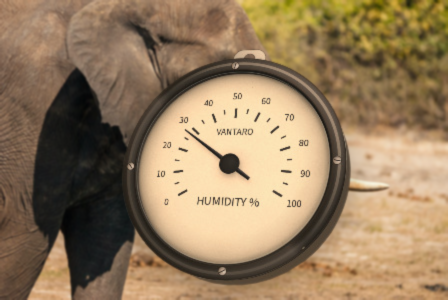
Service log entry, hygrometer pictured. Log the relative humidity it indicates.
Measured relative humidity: 27.5 %
